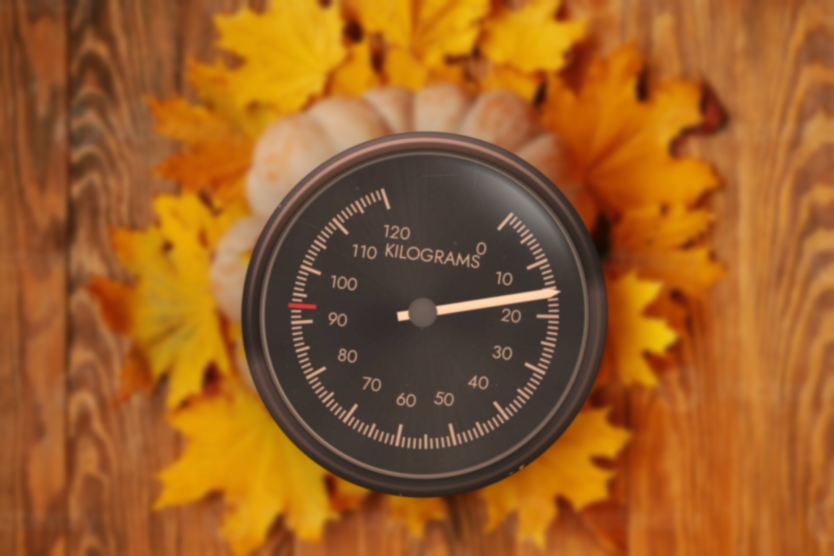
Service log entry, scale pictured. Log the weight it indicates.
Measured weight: 16 kg
